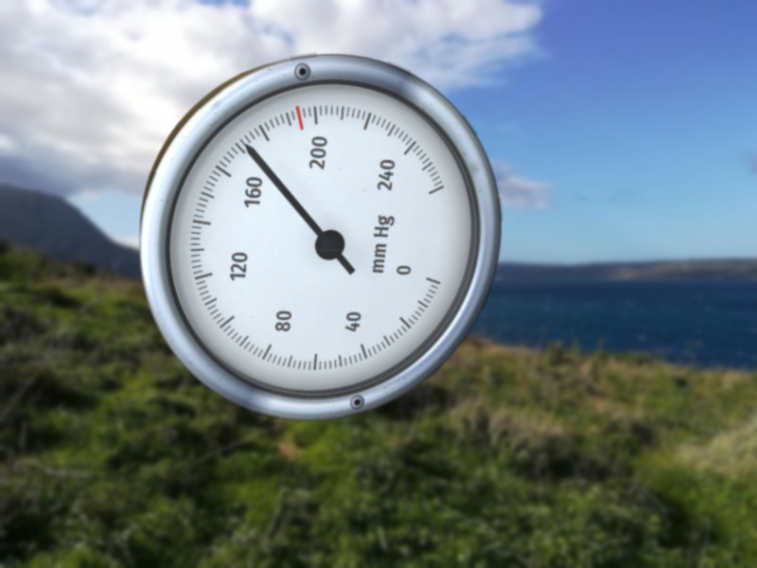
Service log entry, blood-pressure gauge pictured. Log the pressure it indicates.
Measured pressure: 172 mmHg
